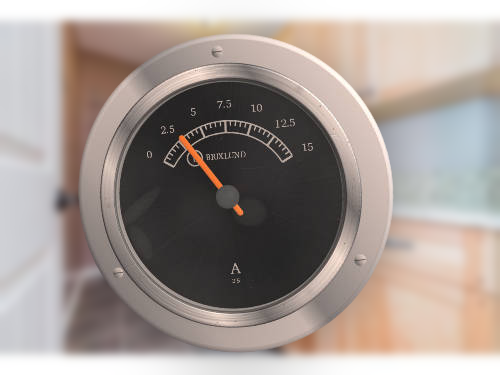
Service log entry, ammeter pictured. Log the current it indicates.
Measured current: 3 A
